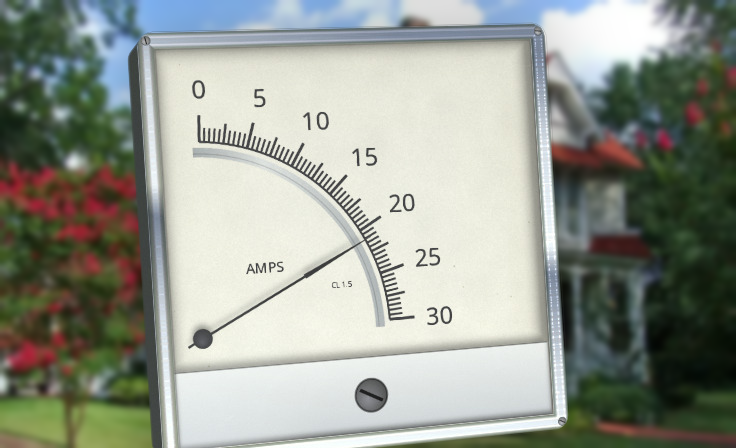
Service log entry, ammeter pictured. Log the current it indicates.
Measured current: 21 A
